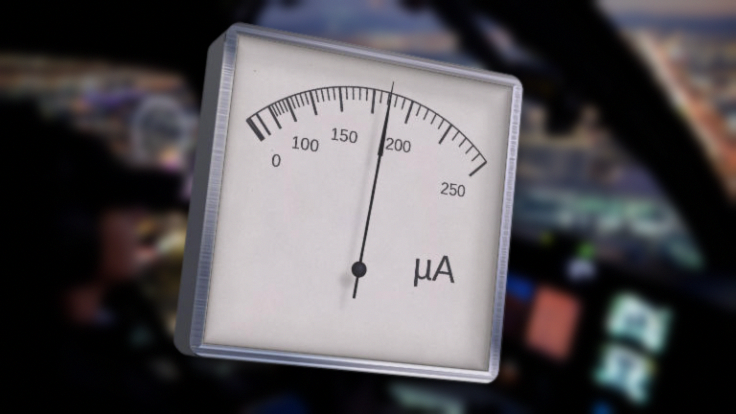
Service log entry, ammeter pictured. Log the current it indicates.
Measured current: 185 µA
